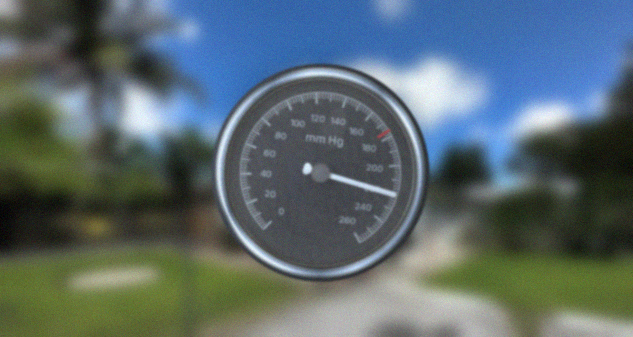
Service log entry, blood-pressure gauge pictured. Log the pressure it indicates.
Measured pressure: 220 mmHg
